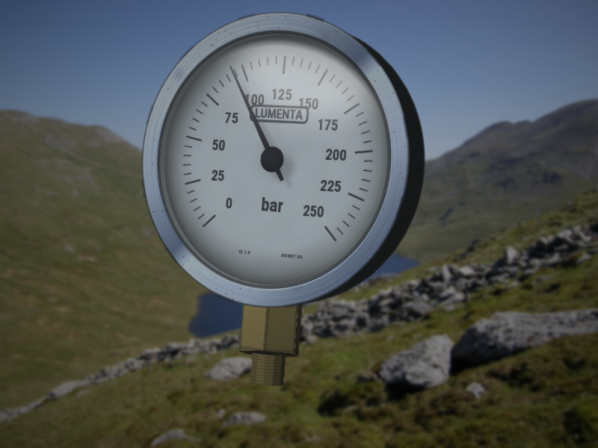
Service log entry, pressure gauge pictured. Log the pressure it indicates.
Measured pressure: 95 bar
